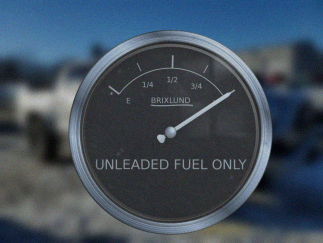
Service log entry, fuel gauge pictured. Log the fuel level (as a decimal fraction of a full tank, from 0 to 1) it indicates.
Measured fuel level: 1
